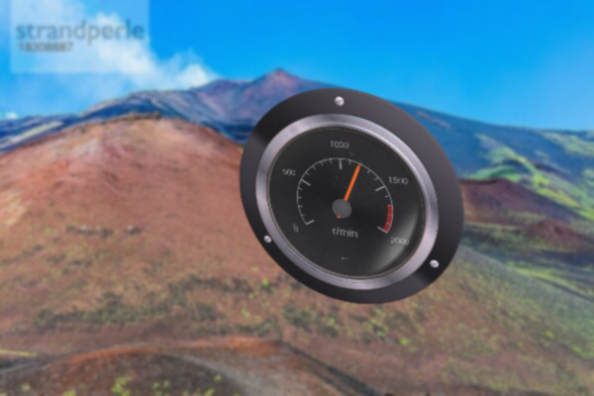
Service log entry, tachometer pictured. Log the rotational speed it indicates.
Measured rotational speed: 1200 rpm
